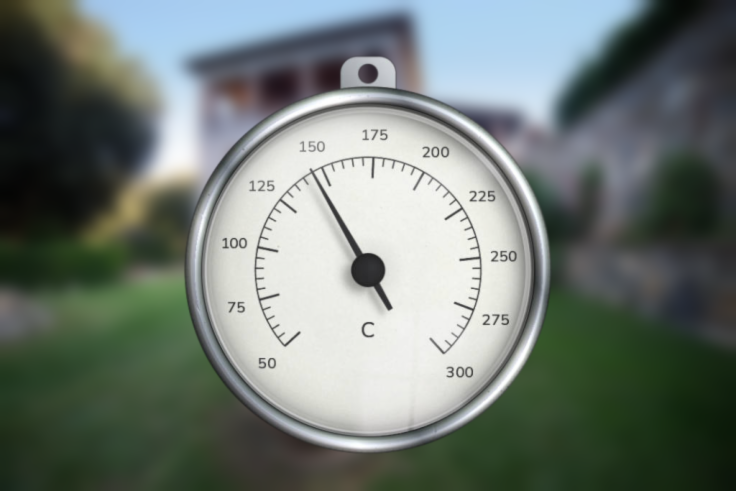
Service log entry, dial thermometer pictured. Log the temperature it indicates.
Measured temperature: 145 °C
